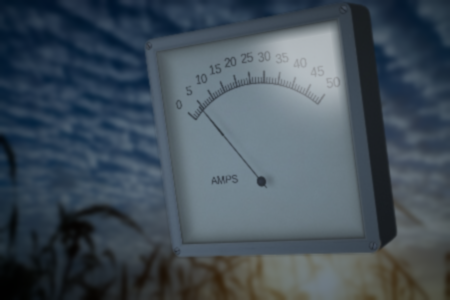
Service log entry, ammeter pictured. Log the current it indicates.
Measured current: 5 A
